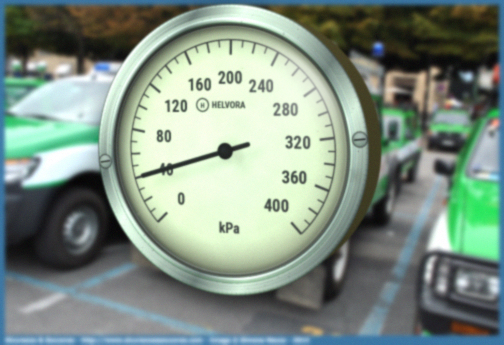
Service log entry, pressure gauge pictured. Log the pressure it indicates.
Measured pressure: 40 kPa
